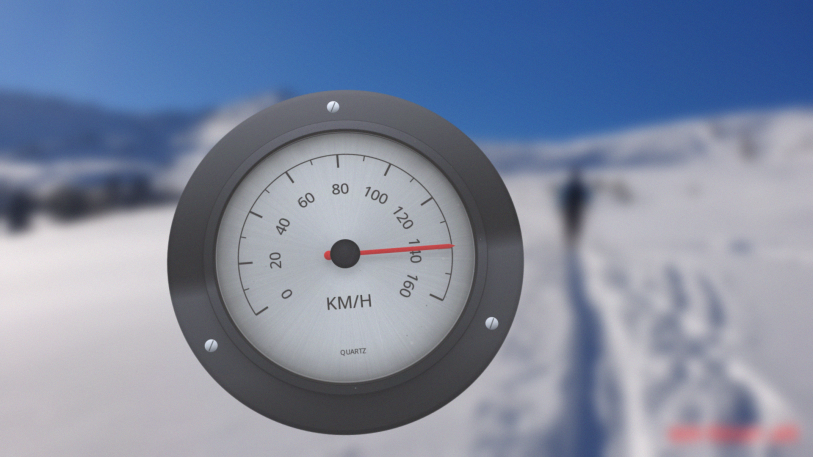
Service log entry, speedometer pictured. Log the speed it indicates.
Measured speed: 140 km/h
